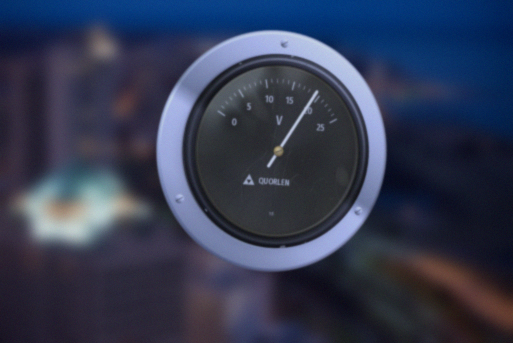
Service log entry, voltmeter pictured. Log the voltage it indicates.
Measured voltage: 19 V
